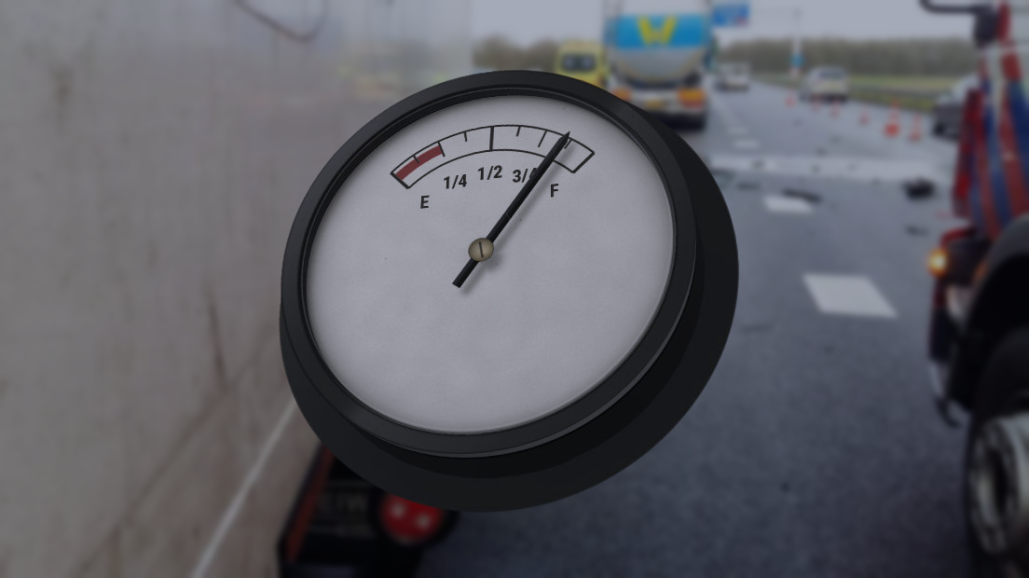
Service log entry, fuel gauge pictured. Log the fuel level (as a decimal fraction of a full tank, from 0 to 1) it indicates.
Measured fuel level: 0.875
